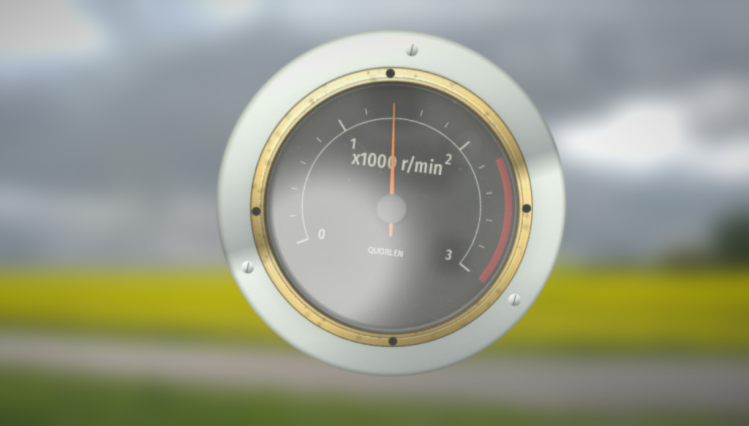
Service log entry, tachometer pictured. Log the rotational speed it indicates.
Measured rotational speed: 1400 rpm
